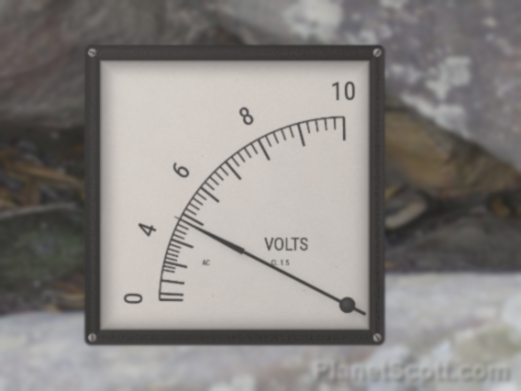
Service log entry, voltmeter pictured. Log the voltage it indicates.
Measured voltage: 4.8 V
